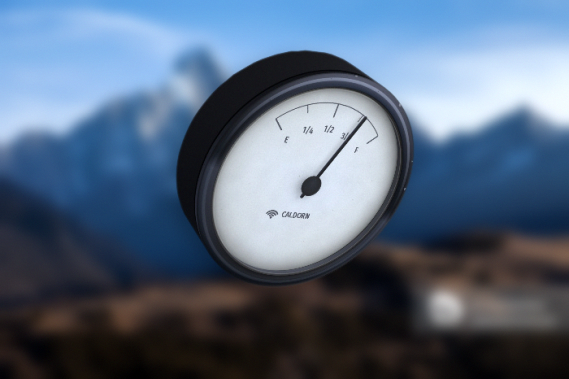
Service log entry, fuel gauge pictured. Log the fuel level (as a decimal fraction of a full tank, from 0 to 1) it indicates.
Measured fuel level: 0.75
